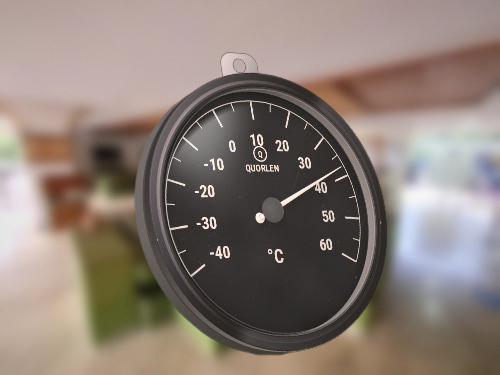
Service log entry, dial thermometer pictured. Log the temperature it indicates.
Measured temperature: 37.5 °C
